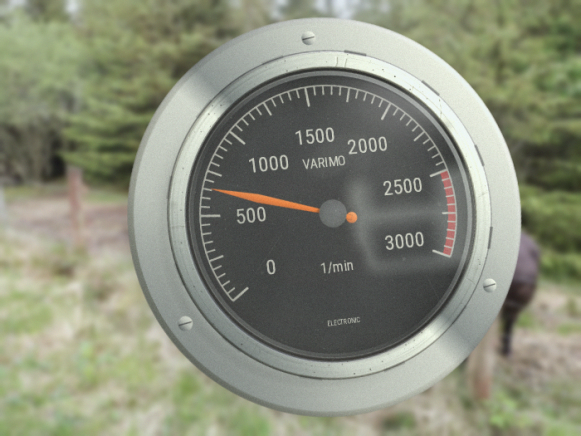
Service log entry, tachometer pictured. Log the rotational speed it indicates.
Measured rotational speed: 650 rpm
